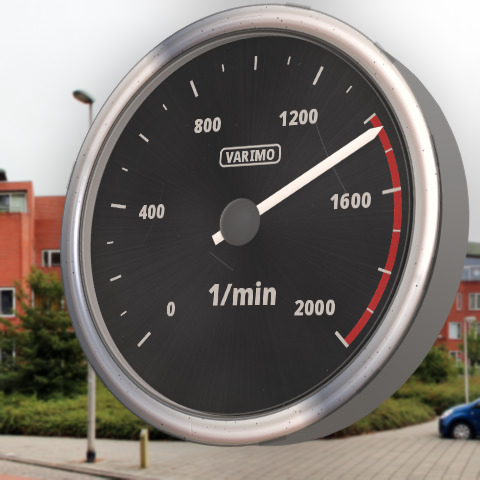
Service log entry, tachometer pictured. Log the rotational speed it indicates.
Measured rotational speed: 1450 rpm
